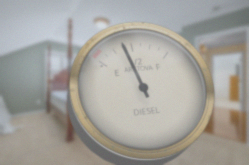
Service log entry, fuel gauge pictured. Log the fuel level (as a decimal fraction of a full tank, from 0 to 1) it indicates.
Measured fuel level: 0.375
